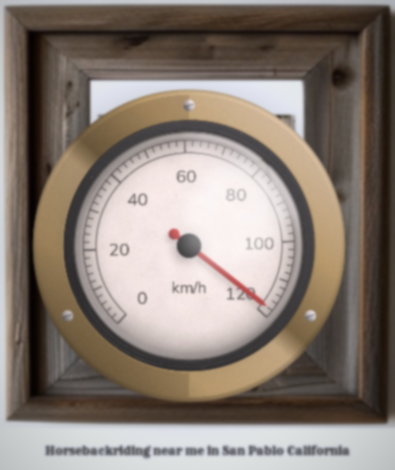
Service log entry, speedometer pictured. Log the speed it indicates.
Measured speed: 118 km/h
